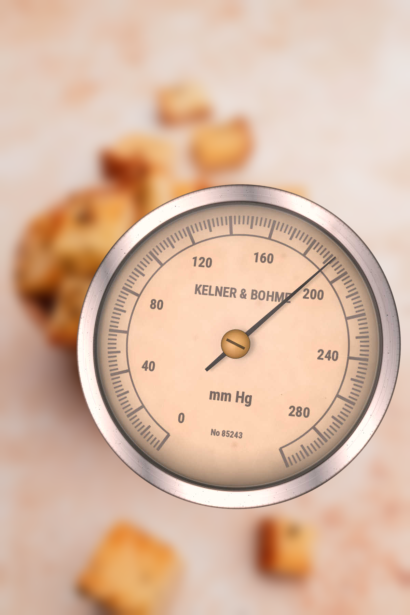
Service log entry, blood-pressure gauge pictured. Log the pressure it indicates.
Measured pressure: 192 mmHg
